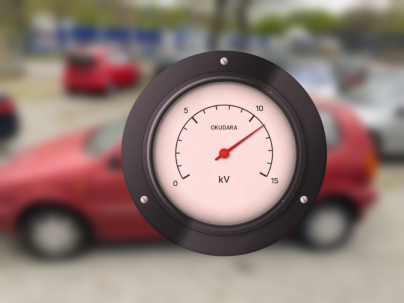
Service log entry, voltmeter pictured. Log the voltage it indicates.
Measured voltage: 11 kV
